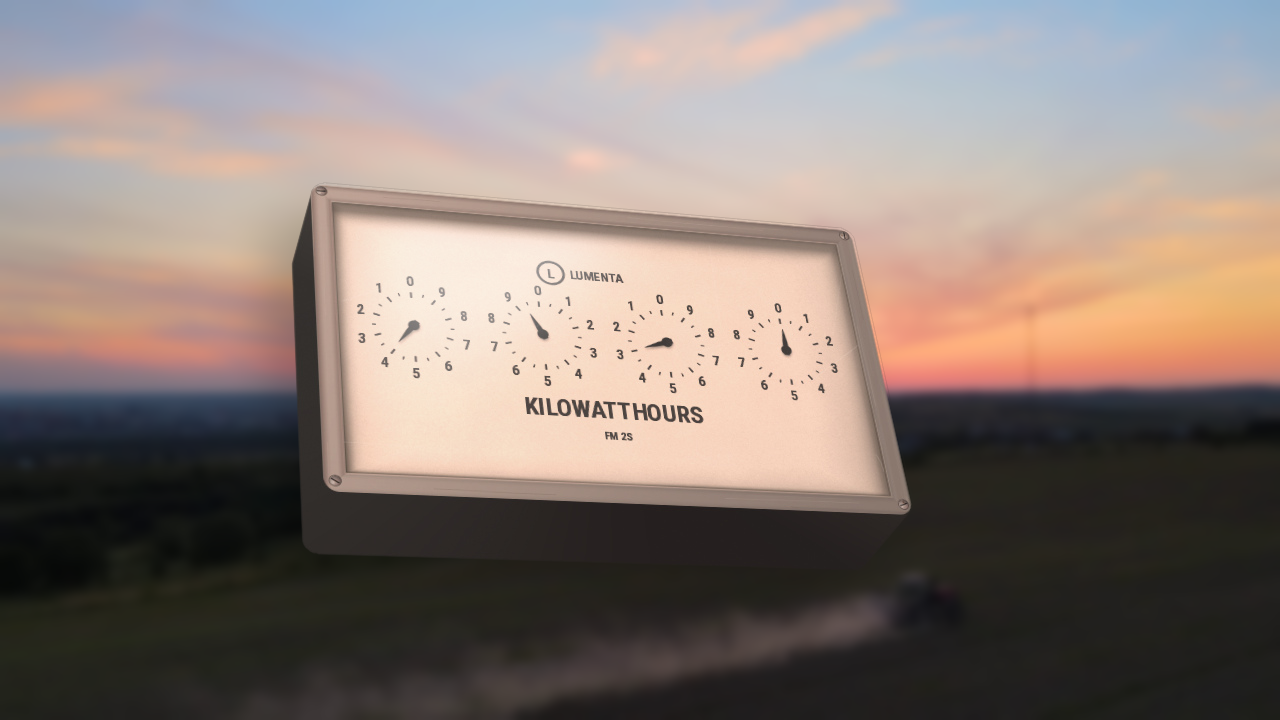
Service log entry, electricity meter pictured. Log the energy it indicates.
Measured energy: 3930 kWh
